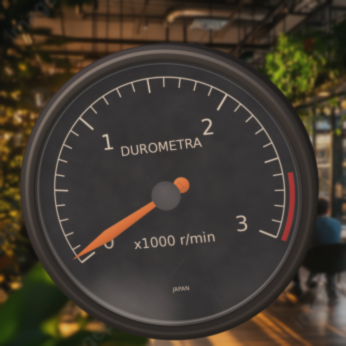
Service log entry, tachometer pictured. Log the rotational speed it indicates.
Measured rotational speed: 50 rpm
